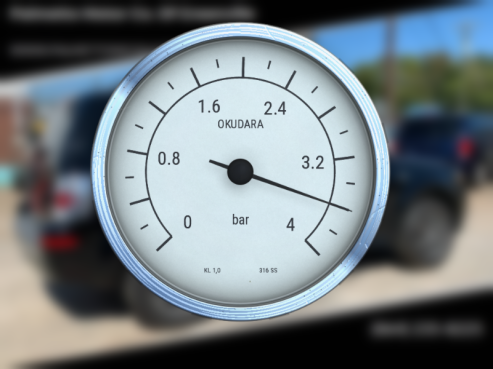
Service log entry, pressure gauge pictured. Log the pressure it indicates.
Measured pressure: 3.6 bar
